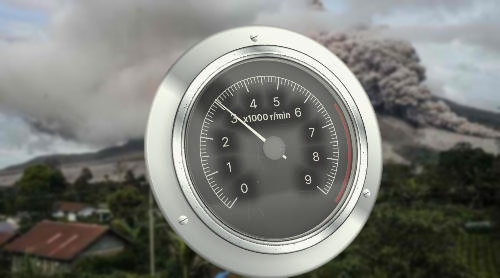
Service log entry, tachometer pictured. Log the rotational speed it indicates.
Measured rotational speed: 3000 rpm
